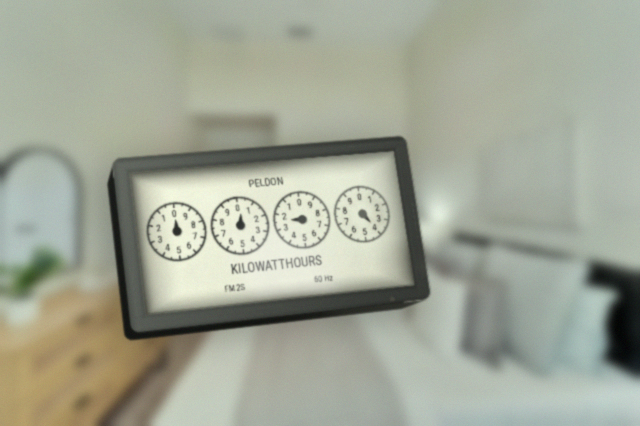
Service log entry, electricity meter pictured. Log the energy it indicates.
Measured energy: 24 kWh
